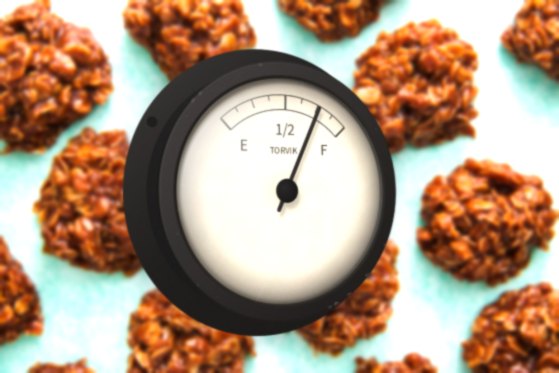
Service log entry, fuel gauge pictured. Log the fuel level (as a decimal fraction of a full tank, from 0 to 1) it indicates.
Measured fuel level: 0.75
